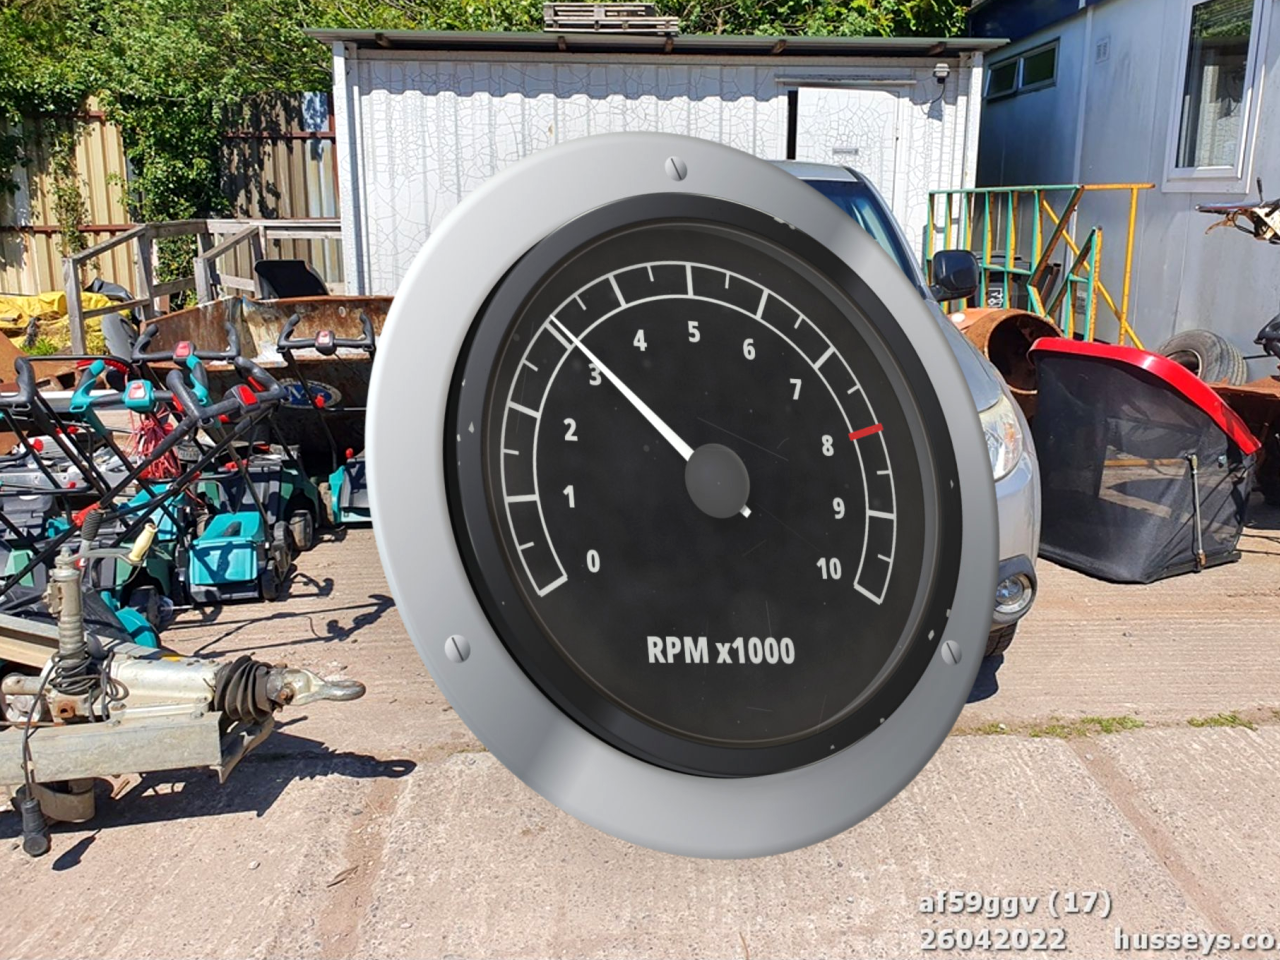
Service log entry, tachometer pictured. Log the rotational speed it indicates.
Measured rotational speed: 3000 rpm
